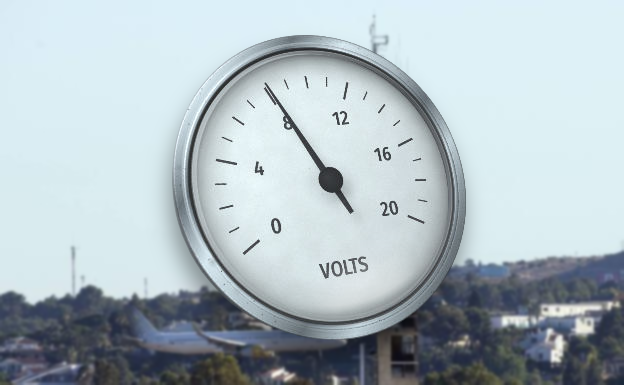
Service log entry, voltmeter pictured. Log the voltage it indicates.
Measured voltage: 8 V
